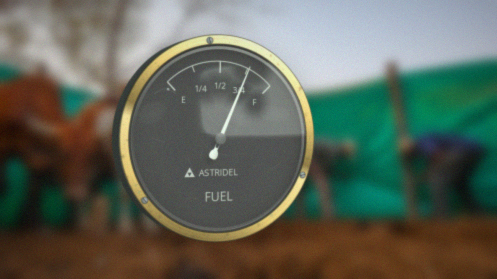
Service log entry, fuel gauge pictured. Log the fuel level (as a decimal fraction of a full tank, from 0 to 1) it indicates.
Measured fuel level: 0.75
